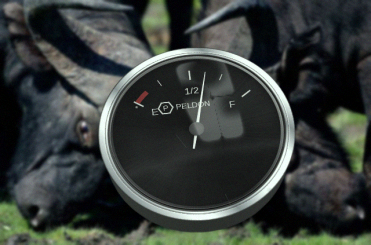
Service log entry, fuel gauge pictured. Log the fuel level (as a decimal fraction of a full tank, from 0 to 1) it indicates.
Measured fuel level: 0.625
